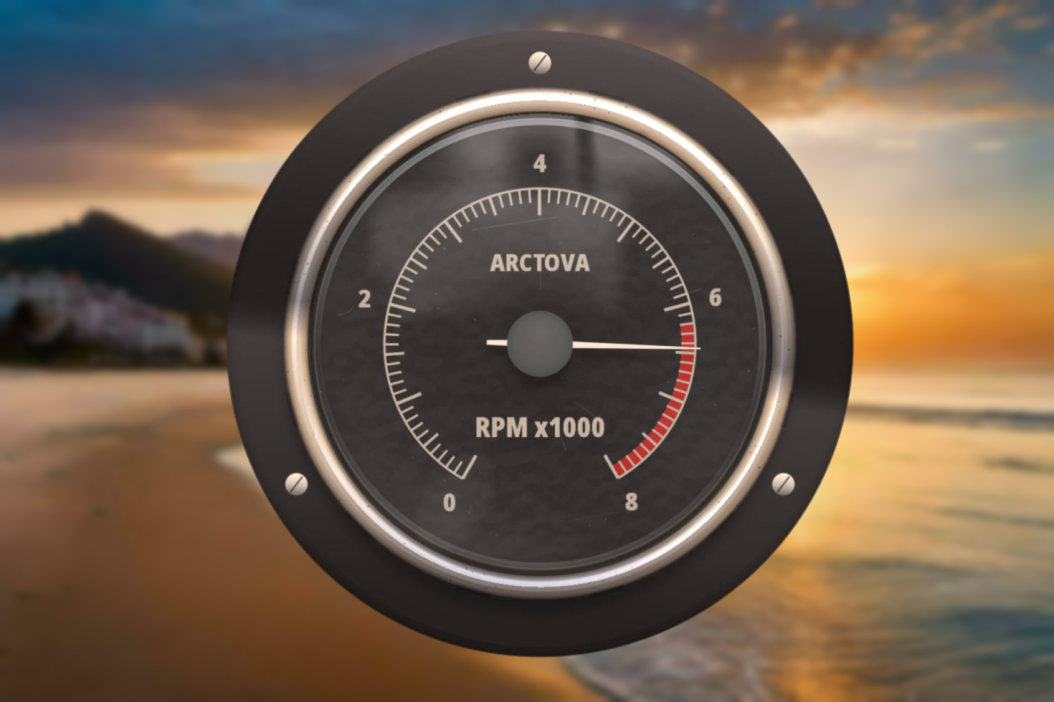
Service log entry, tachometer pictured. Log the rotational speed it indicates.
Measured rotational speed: 6450 rpm
